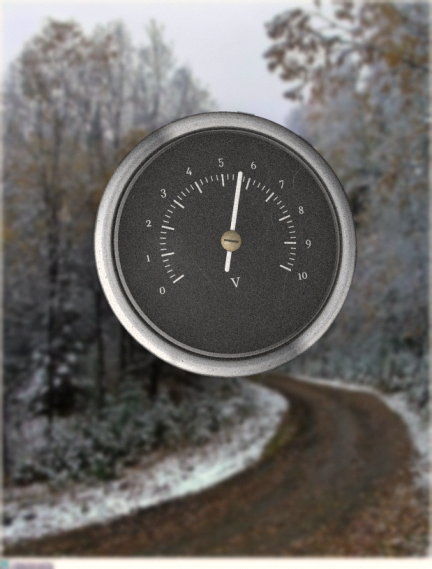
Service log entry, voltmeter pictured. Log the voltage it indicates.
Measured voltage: 5.6 V
